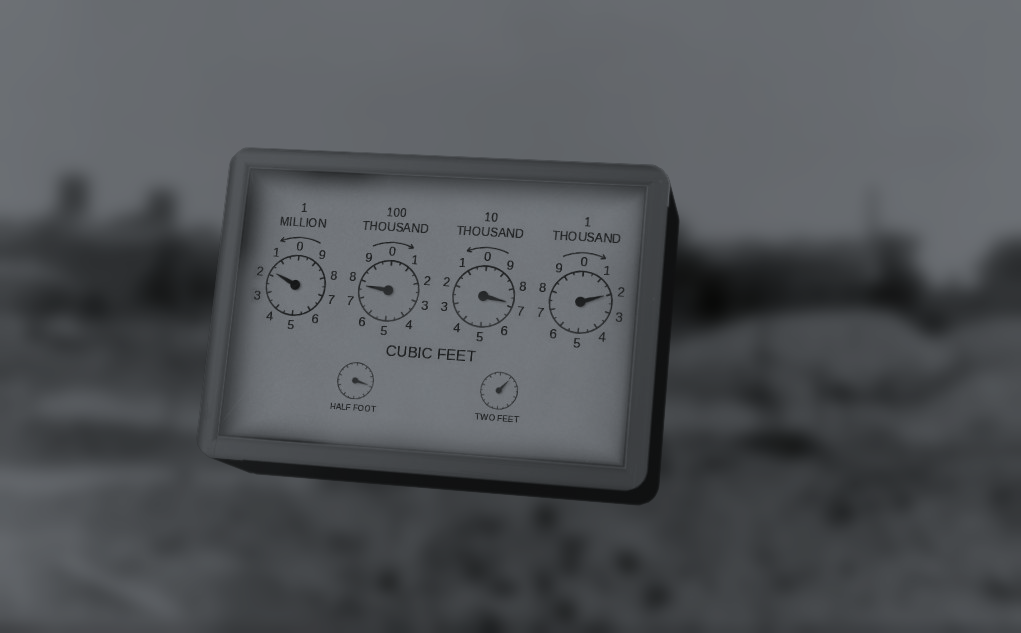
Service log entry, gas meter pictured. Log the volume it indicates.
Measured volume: 177200 ft³
